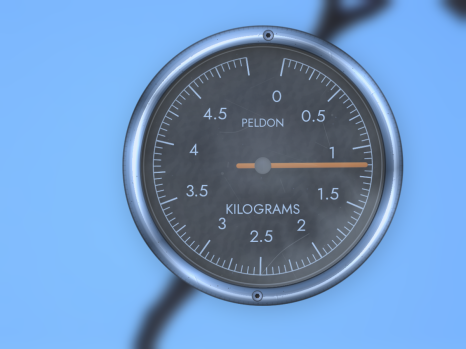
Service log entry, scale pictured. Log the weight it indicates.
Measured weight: 1.15 kg
